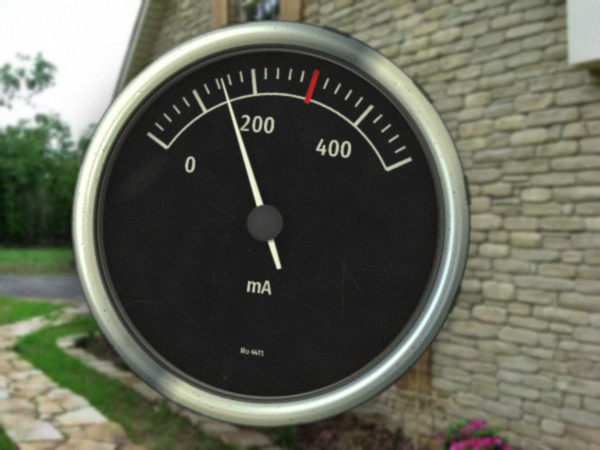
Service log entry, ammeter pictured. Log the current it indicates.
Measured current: 150 mA
